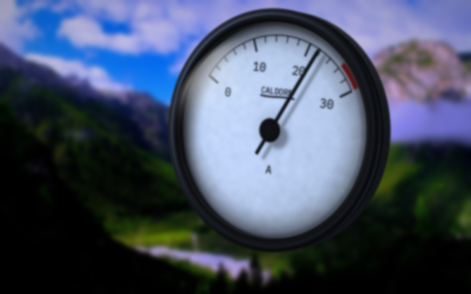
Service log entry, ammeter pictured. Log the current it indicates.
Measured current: 22 A
